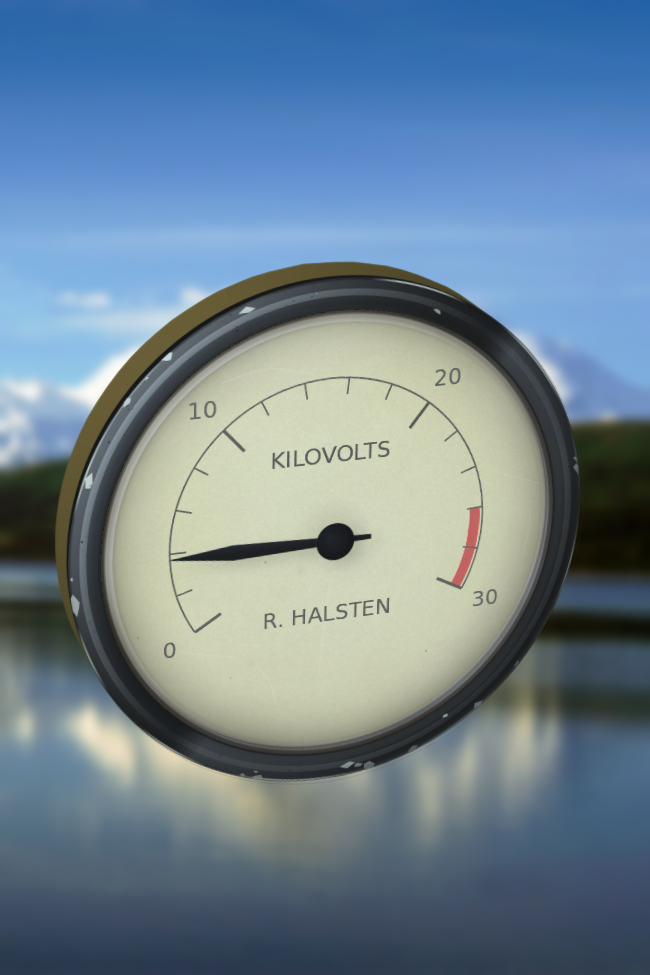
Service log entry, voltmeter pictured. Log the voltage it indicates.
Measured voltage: 4 kV
